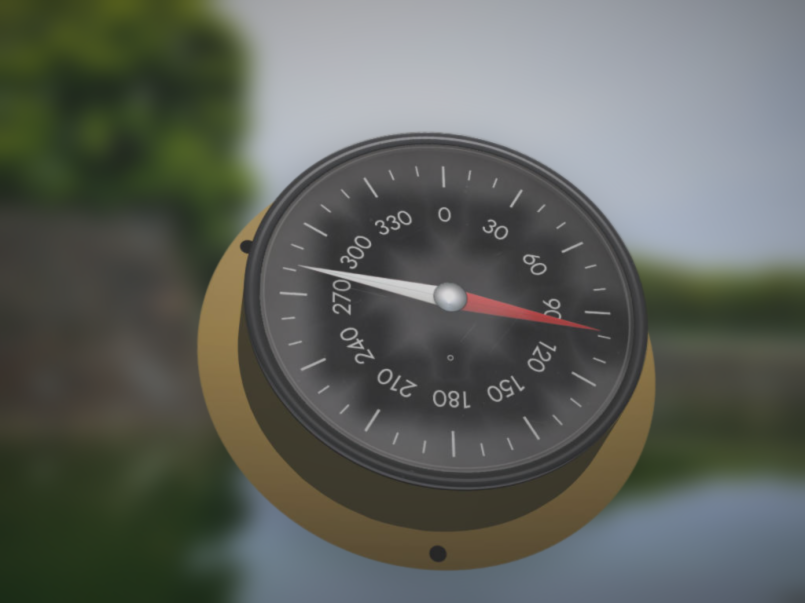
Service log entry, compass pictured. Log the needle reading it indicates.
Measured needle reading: 100 °
